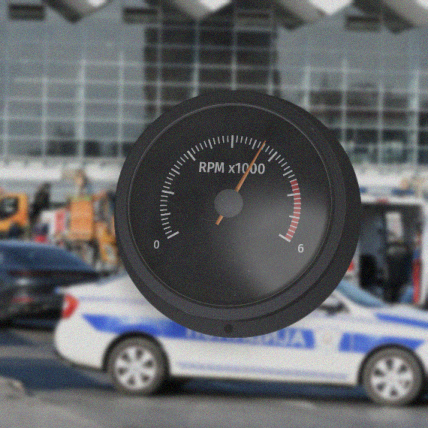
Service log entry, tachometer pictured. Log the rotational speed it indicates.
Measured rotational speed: 3700 rpm
